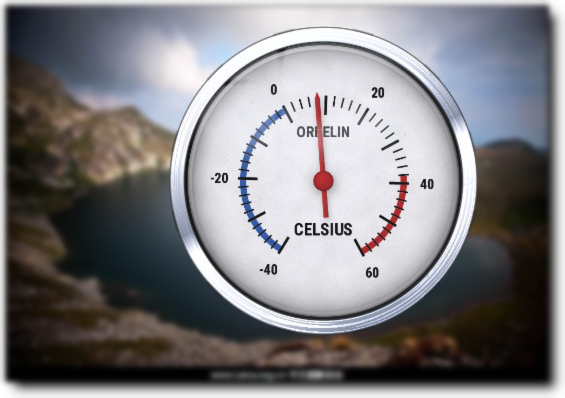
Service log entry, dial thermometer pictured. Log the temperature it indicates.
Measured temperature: 8 °C
